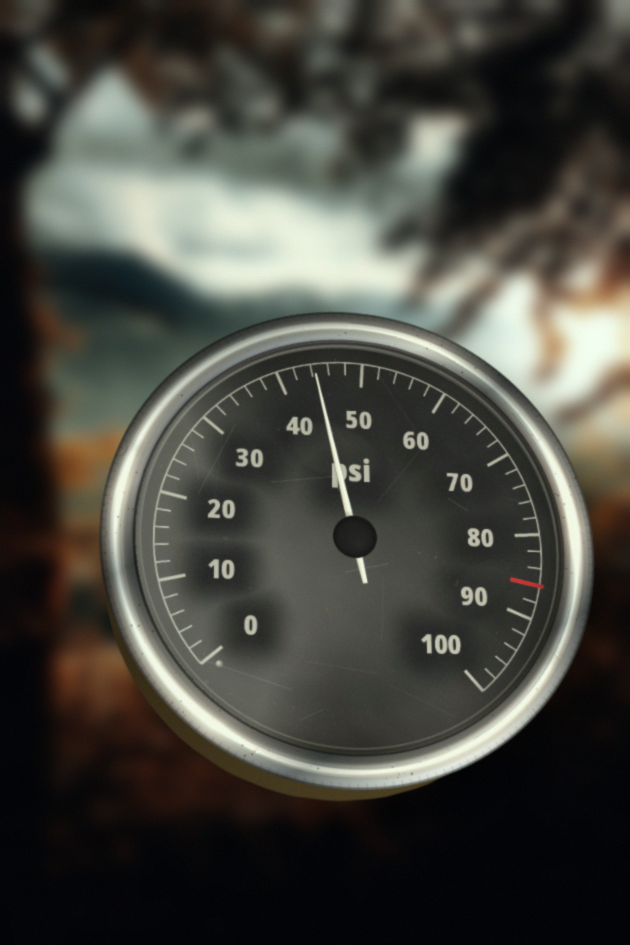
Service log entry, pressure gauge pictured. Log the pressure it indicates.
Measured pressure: 44 psi
